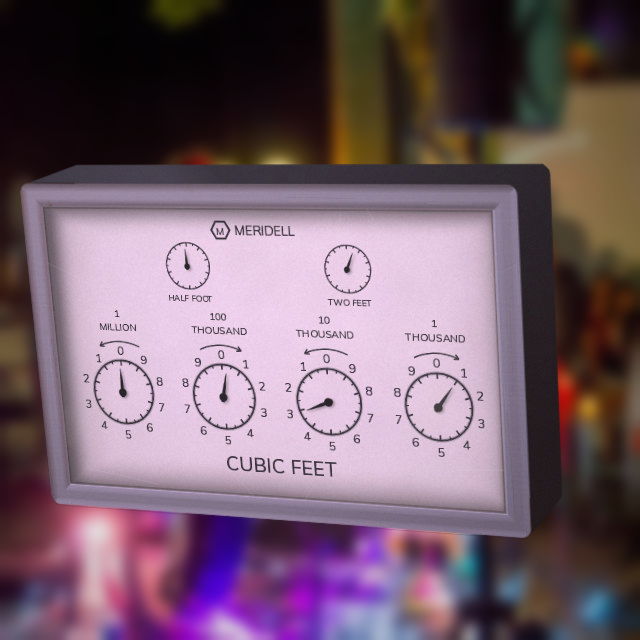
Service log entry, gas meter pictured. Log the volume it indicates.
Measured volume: 3100 ft³
